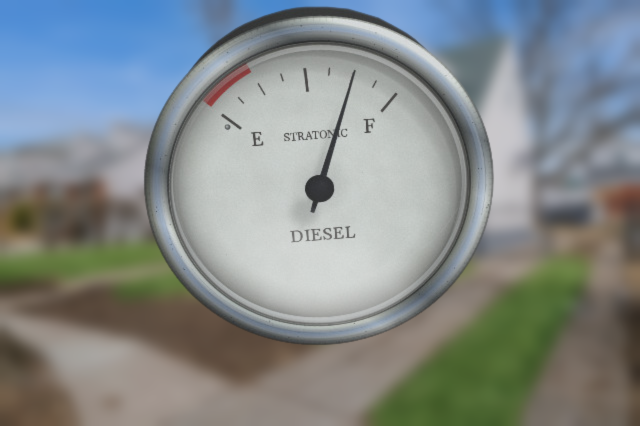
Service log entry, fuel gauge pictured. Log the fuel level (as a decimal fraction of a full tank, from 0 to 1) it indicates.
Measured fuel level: 0.75
